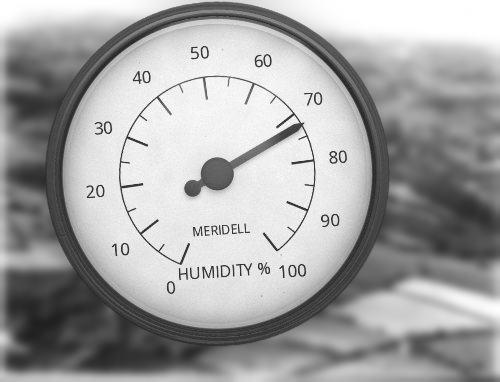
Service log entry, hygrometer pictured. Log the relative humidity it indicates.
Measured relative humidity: 72.5 %
